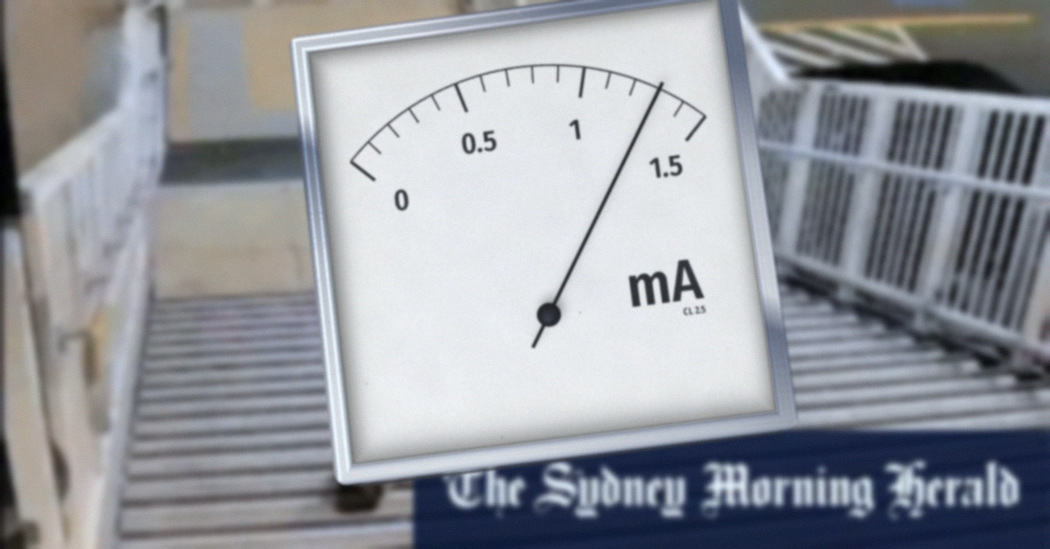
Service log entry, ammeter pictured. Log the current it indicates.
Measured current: 1.3 mA
